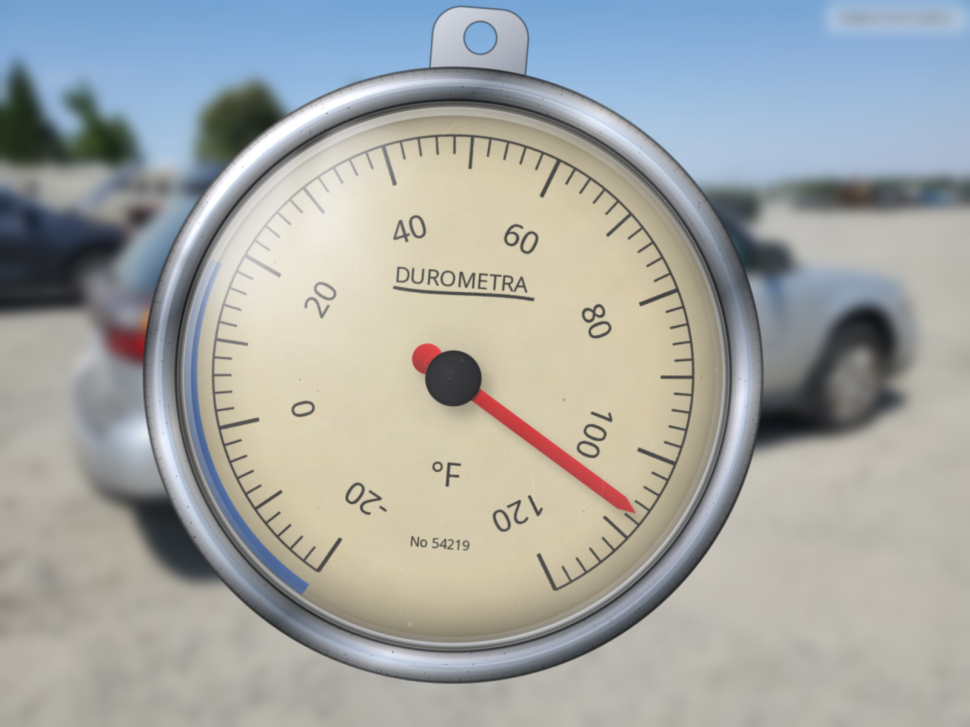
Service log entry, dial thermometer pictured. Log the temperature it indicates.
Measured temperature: 107 °F
